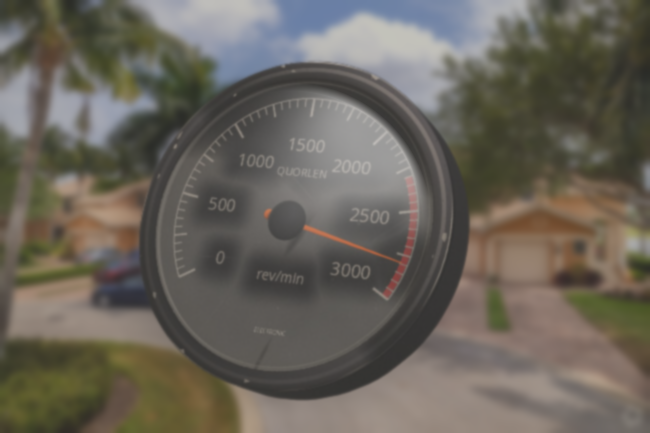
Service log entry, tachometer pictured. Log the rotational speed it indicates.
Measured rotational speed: 2800 rpm
